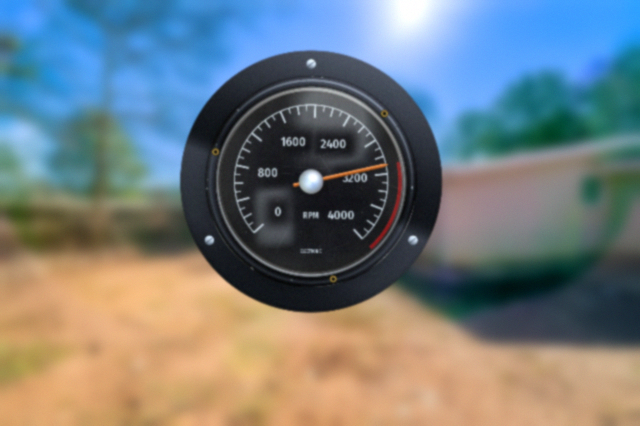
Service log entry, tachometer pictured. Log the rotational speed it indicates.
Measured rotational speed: 3100 rpm
